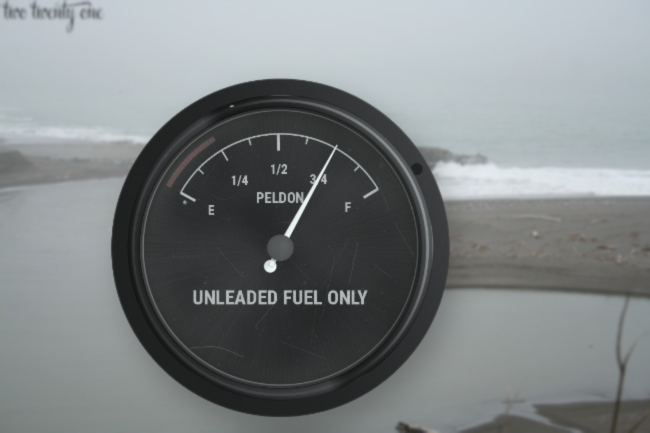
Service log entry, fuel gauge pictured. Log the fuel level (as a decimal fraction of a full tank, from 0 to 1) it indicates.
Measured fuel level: 0.75
